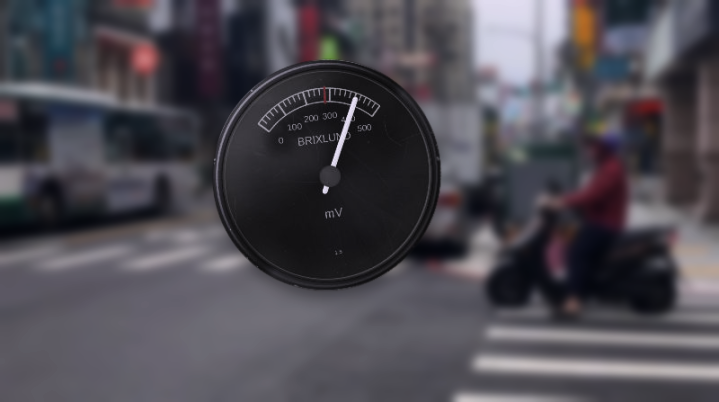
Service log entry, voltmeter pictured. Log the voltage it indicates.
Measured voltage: 400 mV
